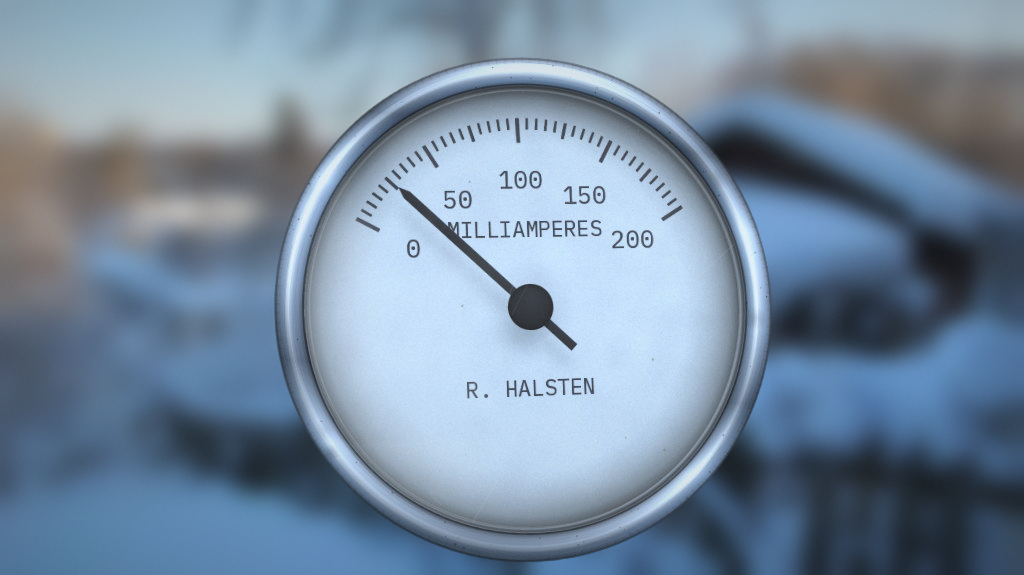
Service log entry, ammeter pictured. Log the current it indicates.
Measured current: 25 mA
